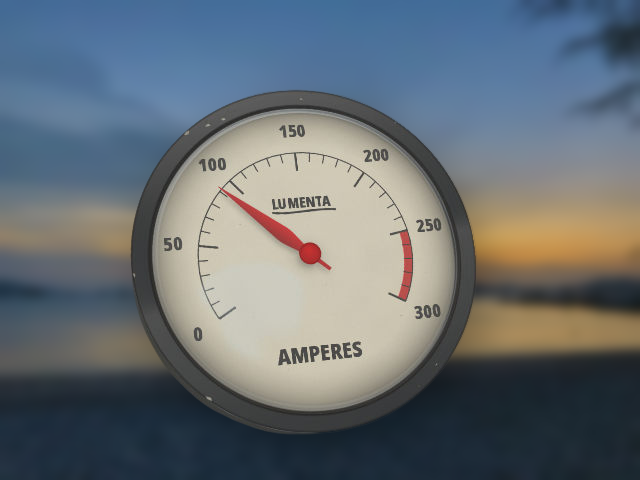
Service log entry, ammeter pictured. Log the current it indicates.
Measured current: 90 A
